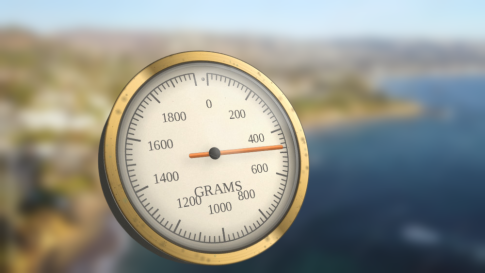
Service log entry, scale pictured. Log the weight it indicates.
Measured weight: 480 g
